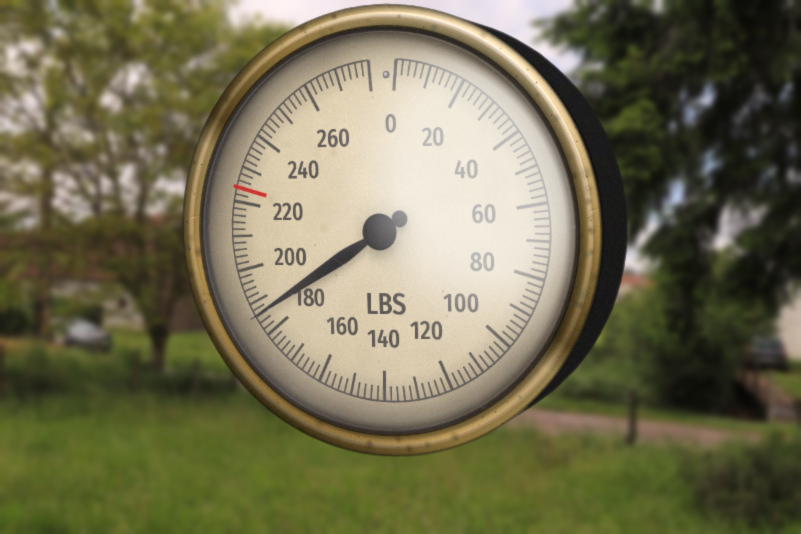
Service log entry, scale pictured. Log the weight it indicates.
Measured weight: 186 lb
